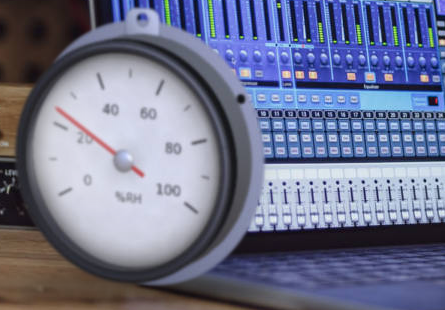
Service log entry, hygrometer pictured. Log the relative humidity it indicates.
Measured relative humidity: 25 %
